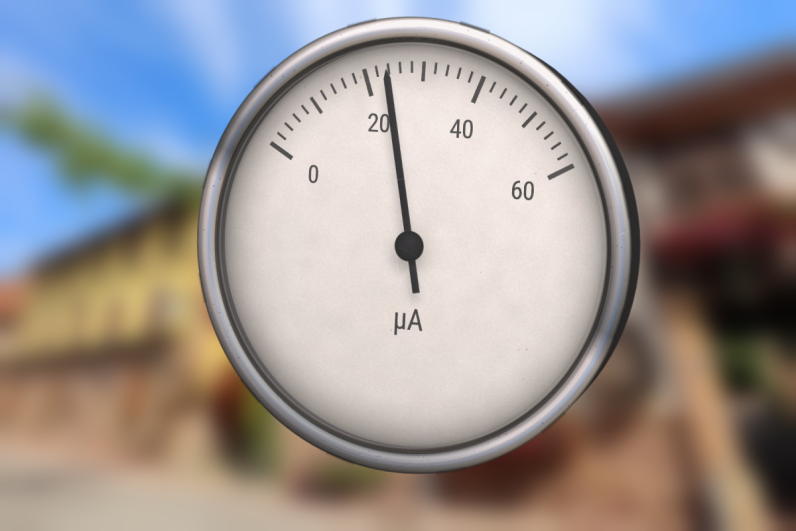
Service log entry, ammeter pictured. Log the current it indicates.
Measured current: 24 µA
